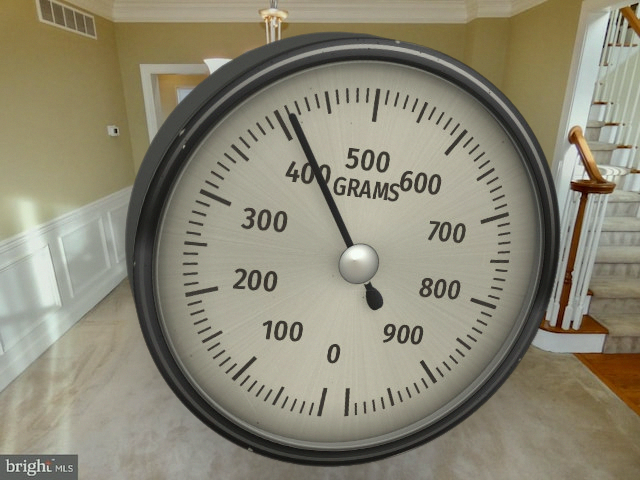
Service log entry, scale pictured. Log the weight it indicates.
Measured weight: 410 g
